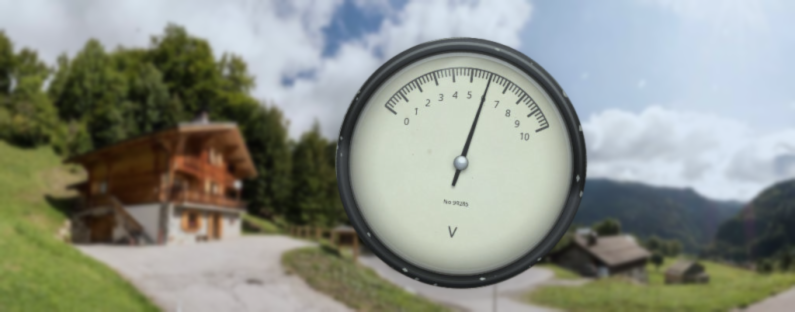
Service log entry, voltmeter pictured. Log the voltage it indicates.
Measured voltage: 6 V
